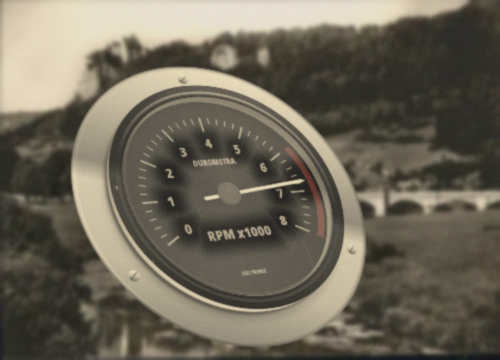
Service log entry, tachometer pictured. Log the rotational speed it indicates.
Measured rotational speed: 6800 rpm
